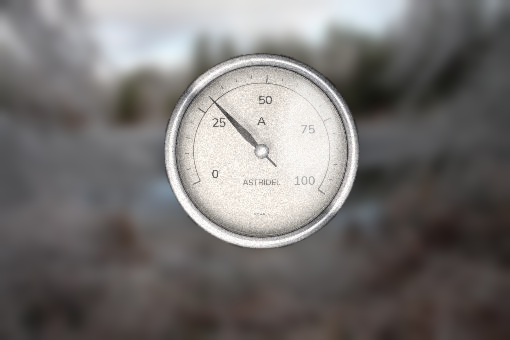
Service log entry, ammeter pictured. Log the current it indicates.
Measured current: 30 A
